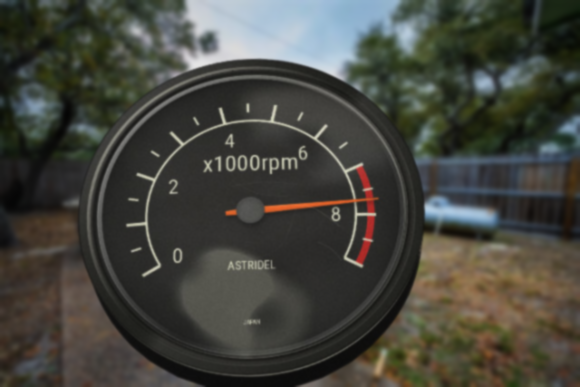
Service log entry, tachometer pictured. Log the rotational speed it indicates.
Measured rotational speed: 7750 rpm
